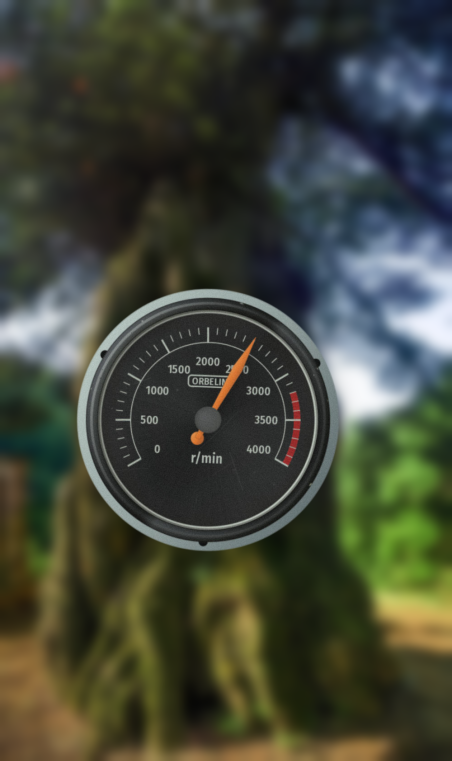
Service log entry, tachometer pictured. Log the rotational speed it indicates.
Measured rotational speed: 2500 rpm
